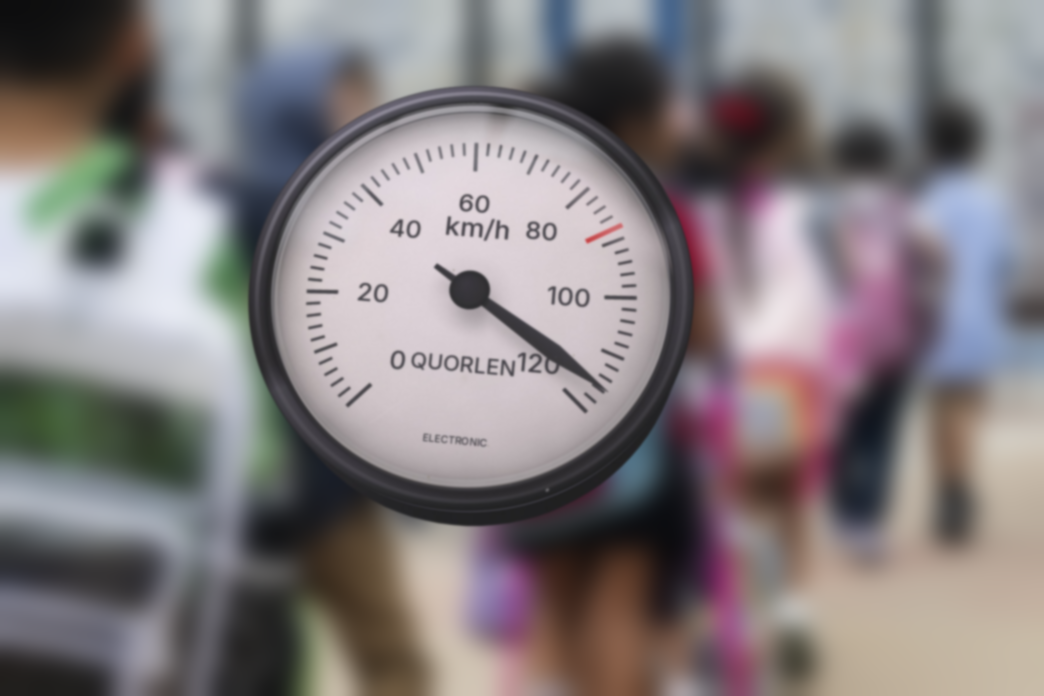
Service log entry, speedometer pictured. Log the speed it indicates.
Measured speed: 116 km/h
